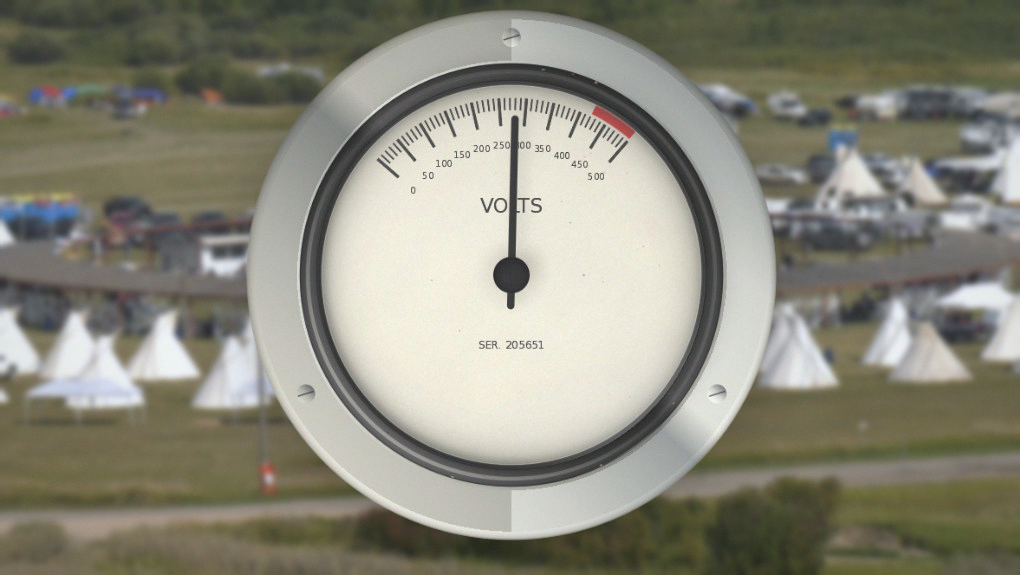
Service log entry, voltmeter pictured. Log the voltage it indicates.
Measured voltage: 280 V
